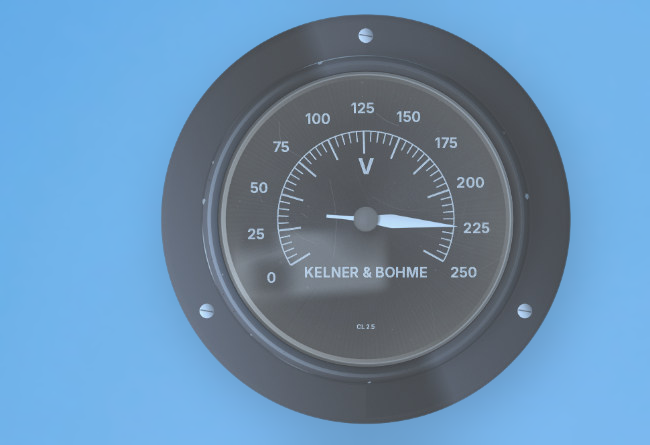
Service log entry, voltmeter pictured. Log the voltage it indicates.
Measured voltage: 225 V
